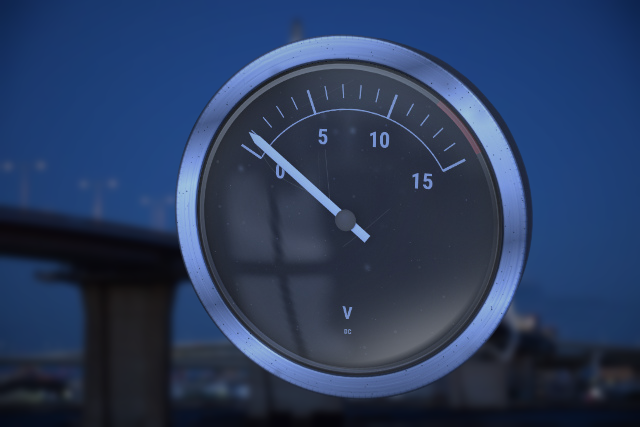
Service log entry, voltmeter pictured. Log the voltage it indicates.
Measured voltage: 1 V
